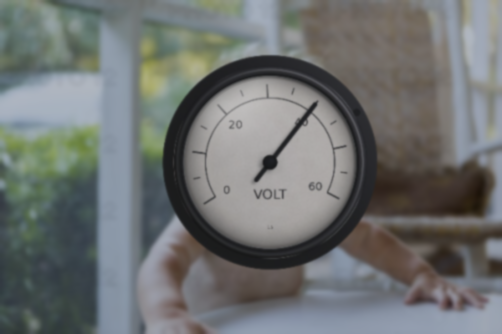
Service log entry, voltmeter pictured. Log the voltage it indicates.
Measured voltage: 40 V
